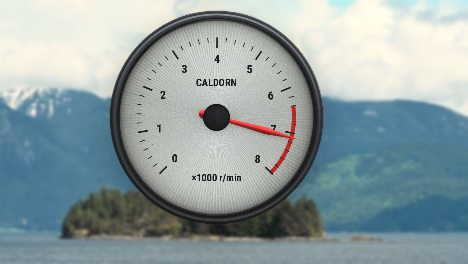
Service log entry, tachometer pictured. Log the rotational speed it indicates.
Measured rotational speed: 7100 rpm
